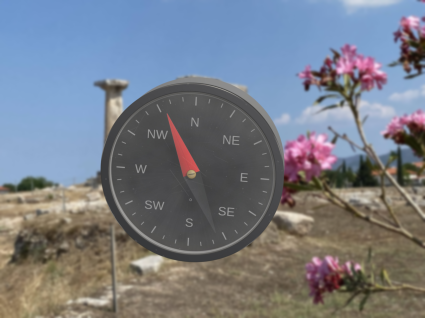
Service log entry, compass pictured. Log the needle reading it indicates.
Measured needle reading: 335 °
